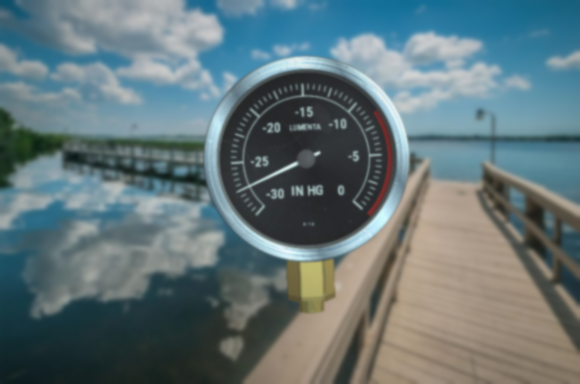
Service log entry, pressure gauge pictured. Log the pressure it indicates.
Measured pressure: -27.5 inHg
